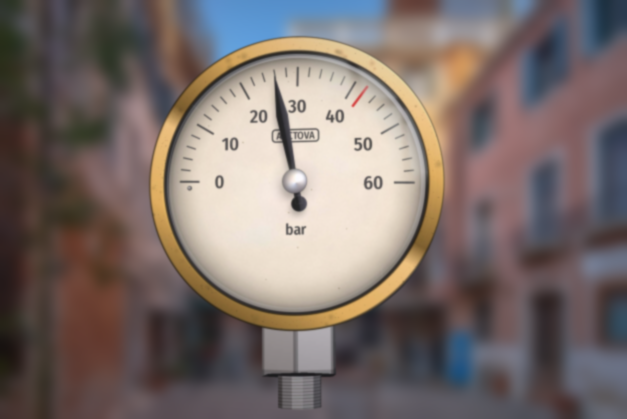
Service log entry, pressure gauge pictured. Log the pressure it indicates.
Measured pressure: 26 bar
